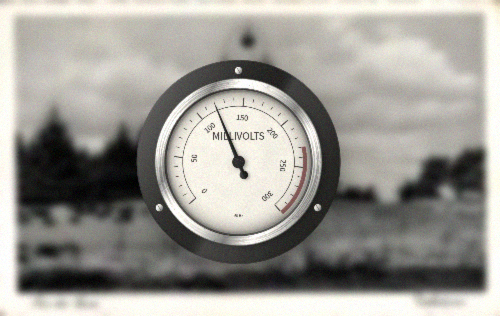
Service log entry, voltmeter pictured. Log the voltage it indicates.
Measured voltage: 120 mV
